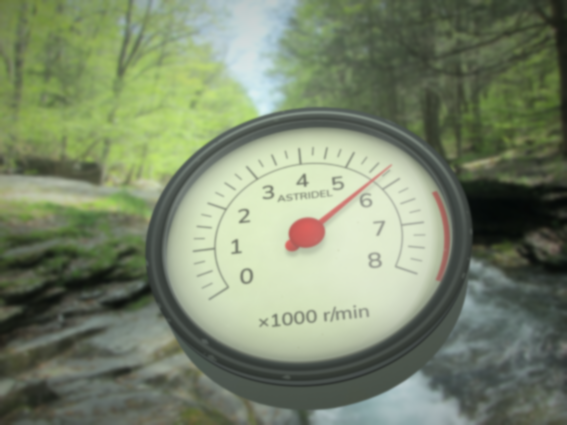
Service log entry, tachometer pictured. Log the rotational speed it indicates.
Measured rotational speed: 5750 rpm
